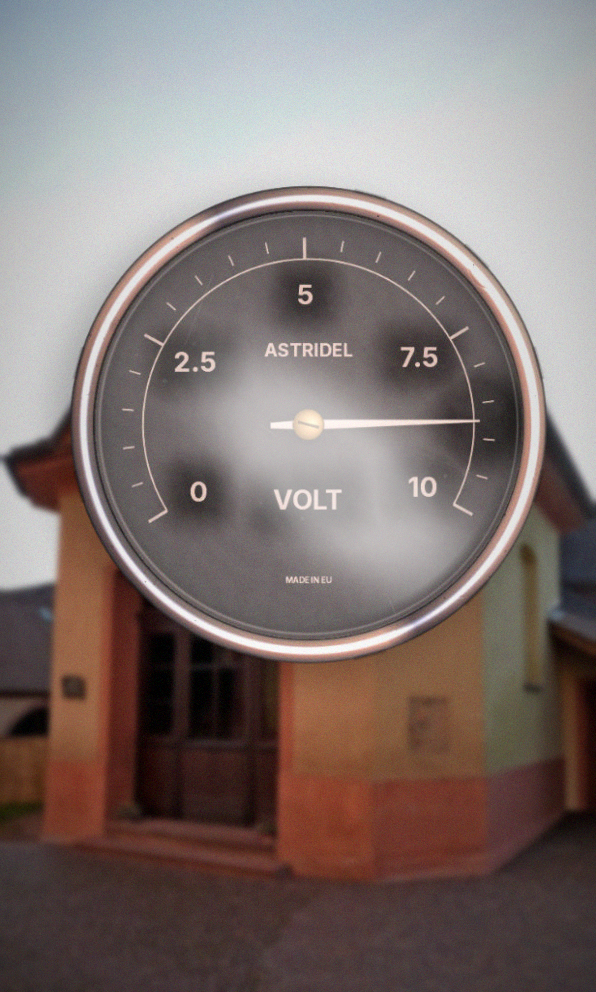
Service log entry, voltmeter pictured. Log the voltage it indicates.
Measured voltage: 8.75 V
